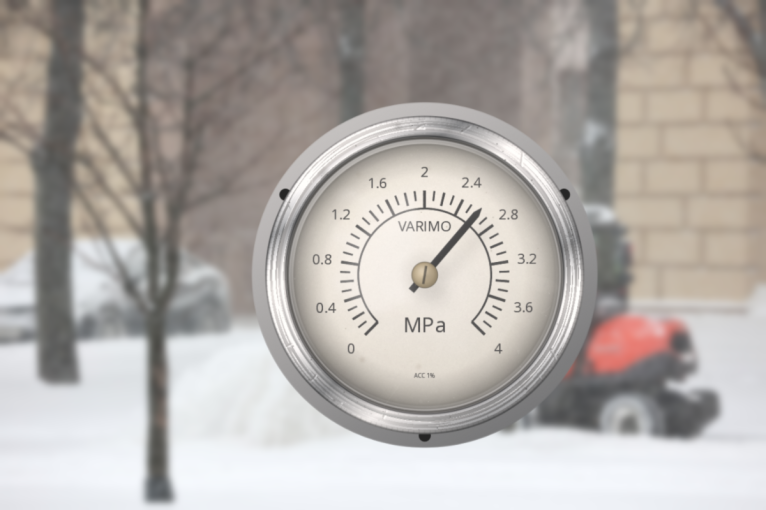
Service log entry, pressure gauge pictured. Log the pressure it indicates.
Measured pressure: 2.6 MPa
